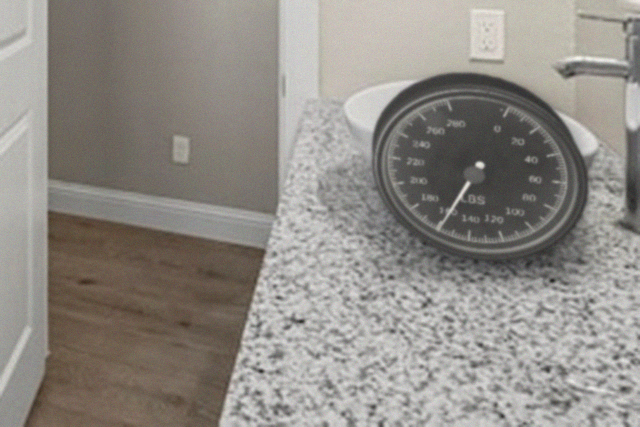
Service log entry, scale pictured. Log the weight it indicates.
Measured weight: 160 lb
